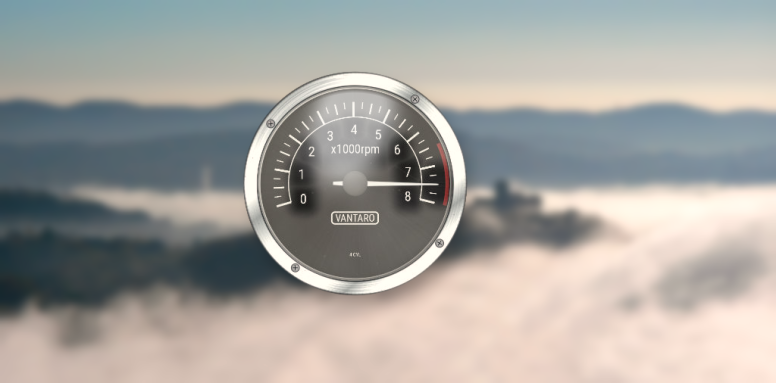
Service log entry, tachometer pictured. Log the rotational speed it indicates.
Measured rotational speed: 7500 rpm
